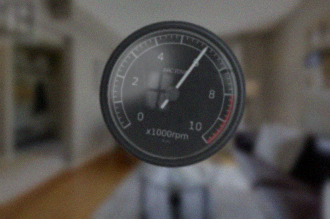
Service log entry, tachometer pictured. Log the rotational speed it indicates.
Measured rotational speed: 6000 rpm
